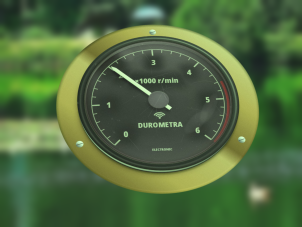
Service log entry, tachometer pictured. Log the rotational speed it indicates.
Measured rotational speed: 2000 rpm
